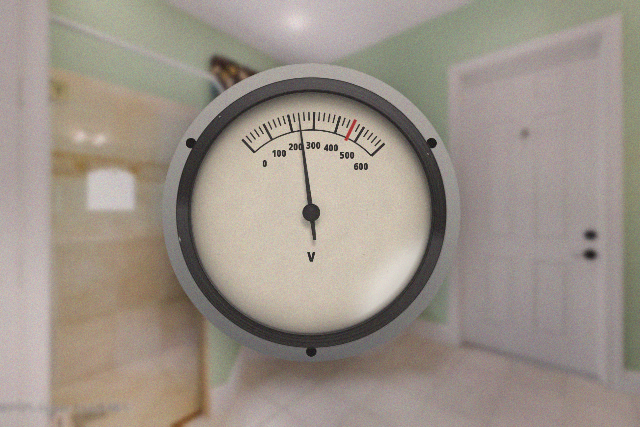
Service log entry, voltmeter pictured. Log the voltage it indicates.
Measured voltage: 240 V
